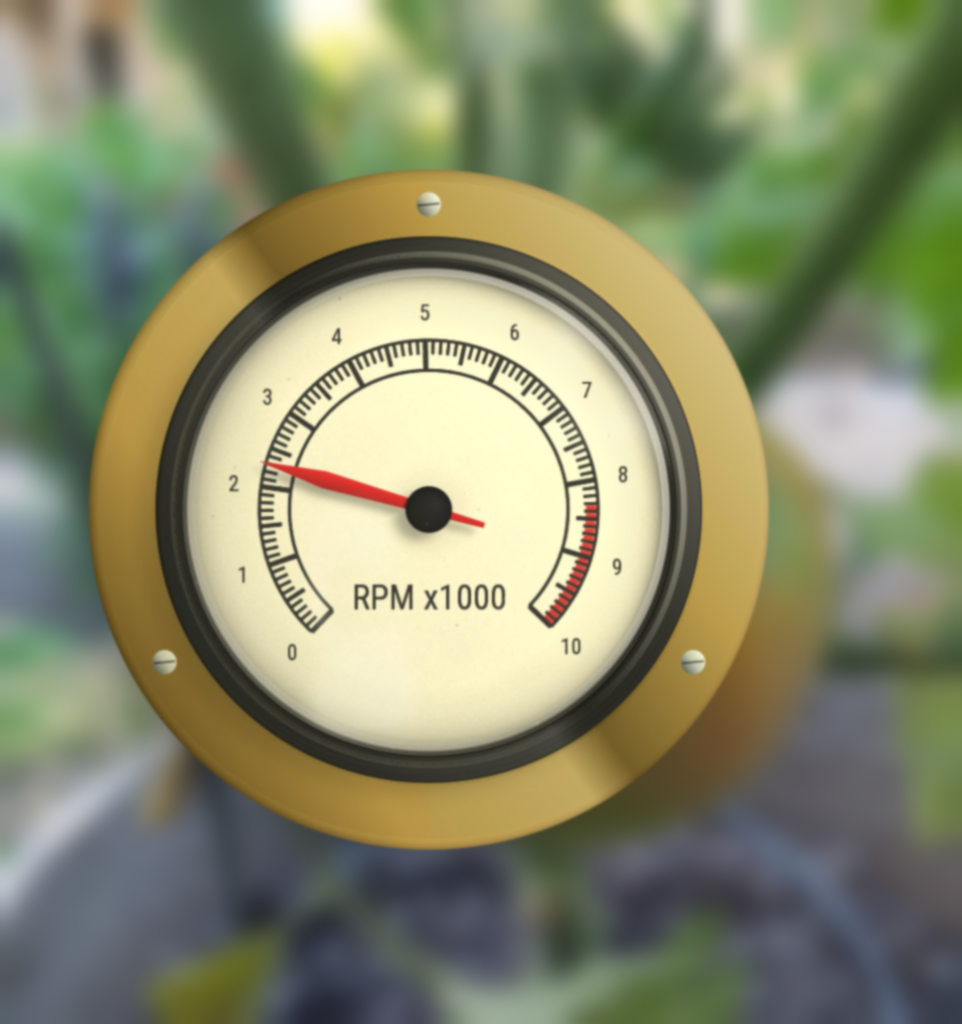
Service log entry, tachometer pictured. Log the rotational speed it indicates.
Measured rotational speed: 2300 rpm
